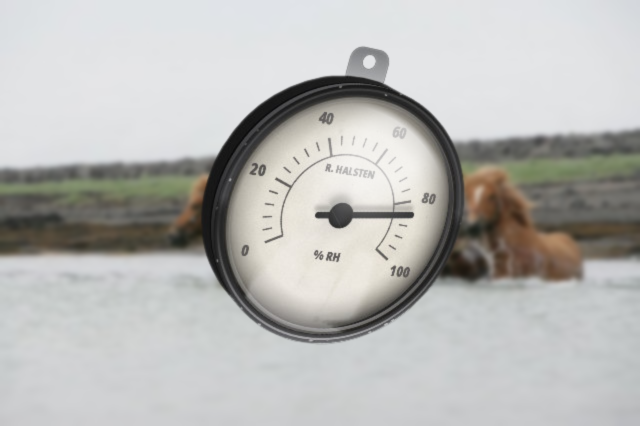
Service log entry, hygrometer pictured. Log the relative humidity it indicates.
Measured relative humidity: 84 %
